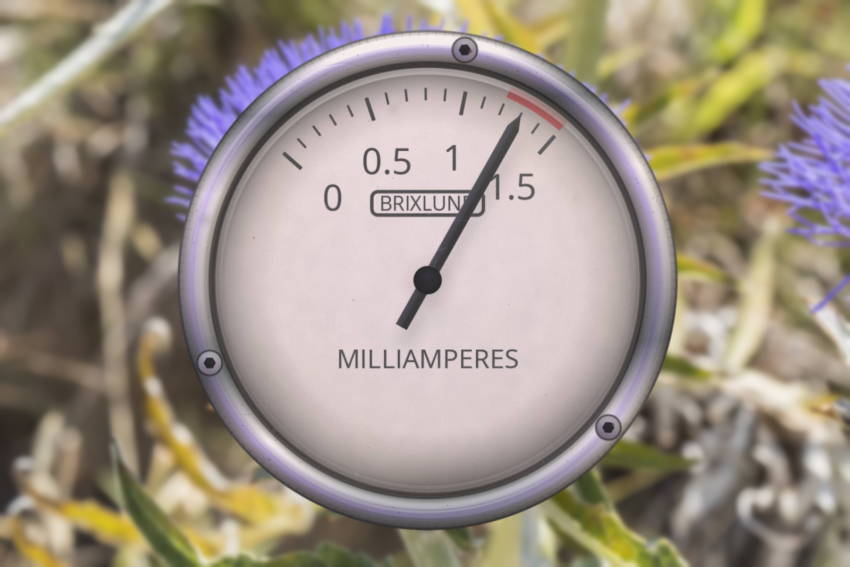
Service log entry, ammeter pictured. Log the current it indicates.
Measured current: 1.3 mA
